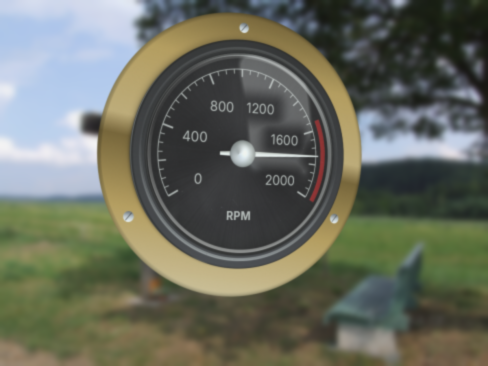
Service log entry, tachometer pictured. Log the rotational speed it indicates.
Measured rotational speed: 1750 rpm
